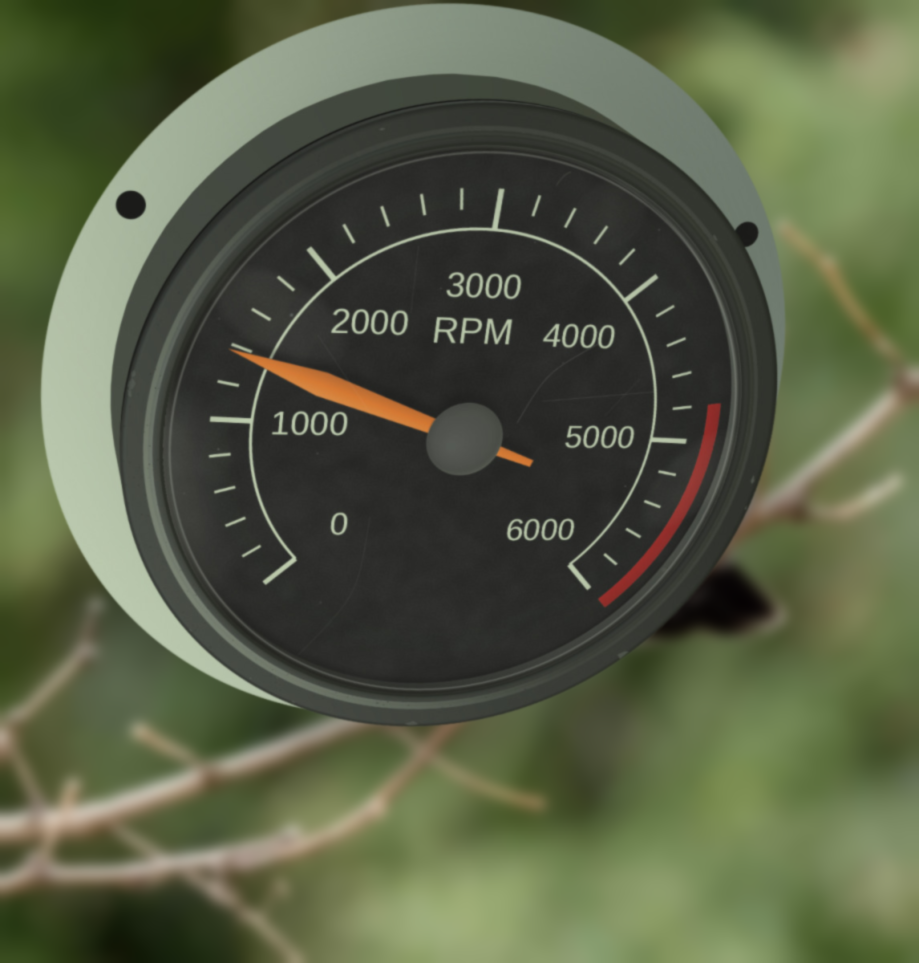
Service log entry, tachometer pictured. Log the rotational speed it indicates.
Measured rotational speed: 1400 rpm
